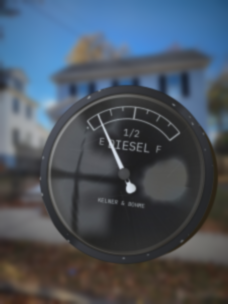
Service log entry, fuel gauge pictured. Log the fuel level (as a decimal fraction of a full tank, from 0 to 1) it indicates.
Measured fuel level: 0.125
